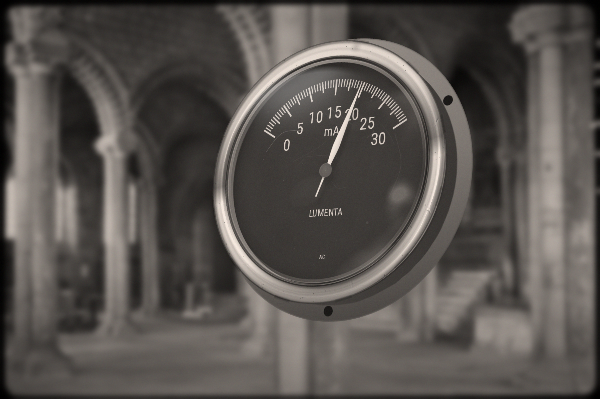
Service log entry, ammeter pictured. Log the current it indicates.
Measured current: 20 mA
